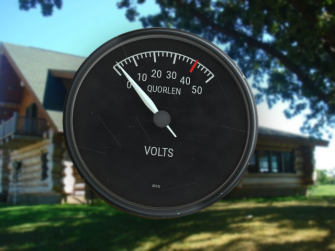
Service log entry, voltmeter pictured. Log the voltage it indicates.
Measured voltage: 2 V
